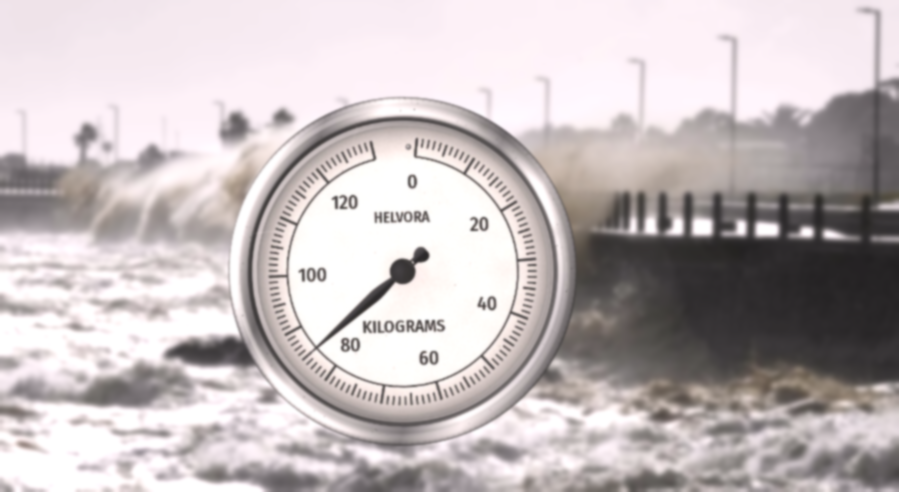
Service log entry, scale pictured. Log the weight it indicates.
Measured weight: 85 kg
